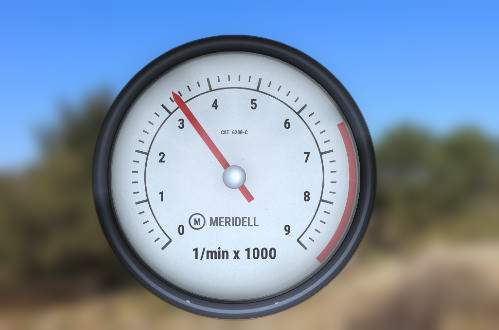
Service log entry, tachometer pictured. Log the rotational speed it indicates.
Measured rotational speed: 3300 rpm
